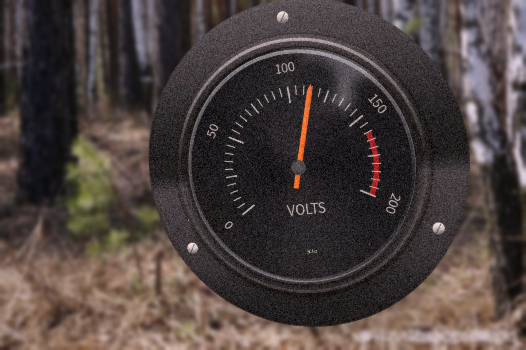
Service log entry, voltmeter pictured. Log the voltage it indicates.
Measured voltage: 115 V
